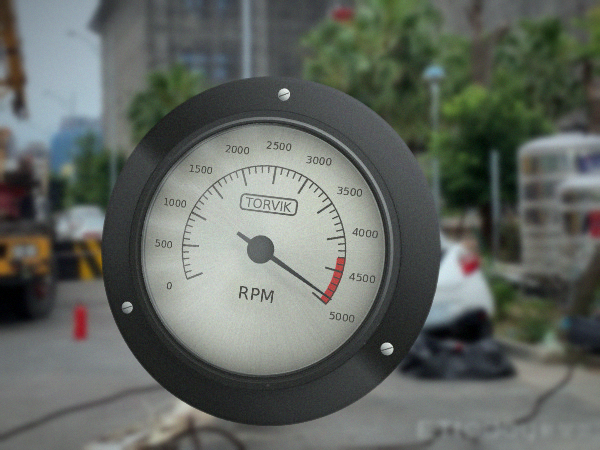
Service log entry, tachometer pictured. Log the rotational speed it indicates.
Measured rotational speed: 4900 rpm
